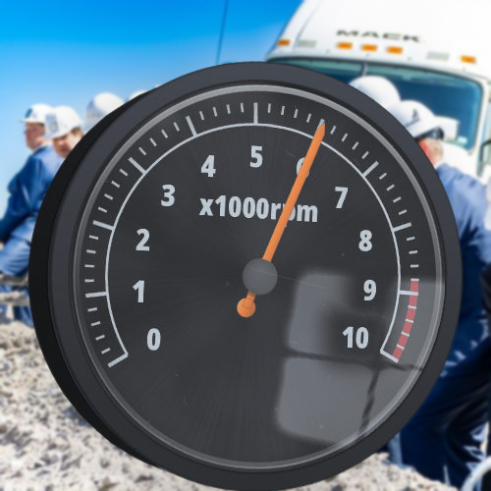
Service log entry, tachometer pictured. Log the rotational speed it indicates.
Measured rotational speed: 6000 rpm
